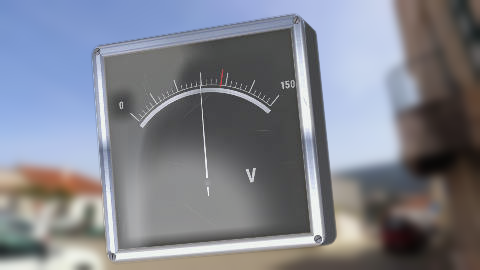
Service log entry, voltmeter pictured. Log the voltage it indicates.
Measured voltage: 75 V
